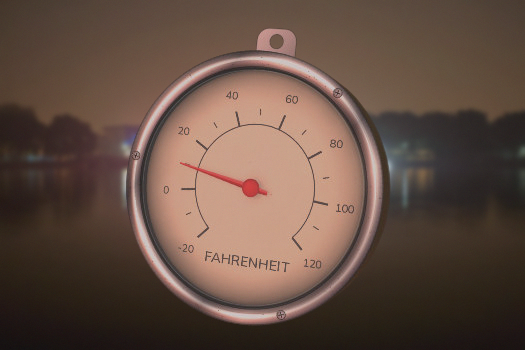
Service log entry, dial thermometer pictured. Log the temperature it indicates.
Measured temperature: 10 °F
